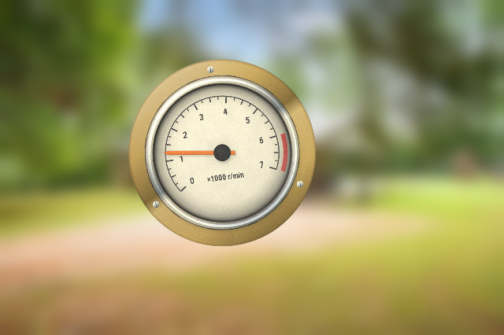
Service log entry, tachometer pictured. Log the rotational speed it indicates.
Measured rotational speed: 1250 rpm
